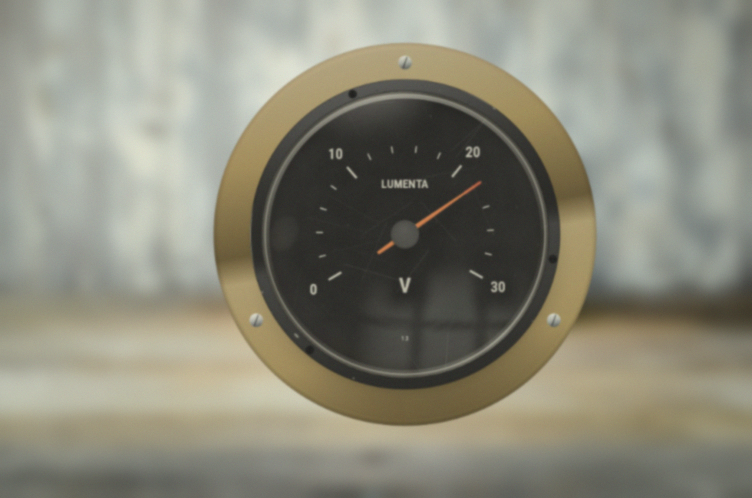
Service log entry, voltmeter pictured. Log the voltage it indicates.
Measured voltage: 22 V
